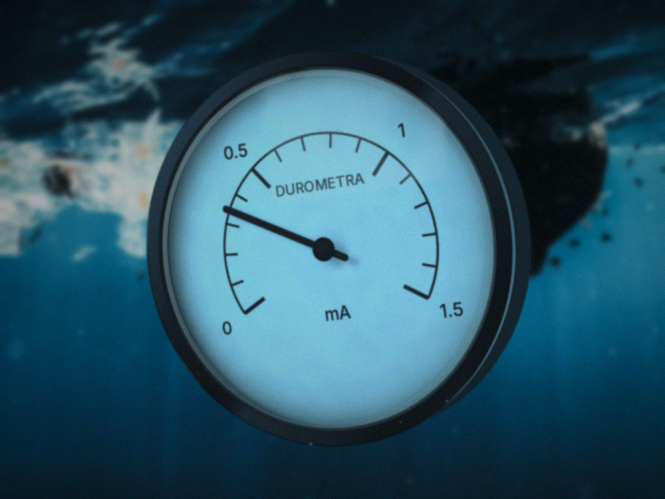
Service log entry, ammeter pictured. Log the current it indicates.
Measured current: 0.35 mA
